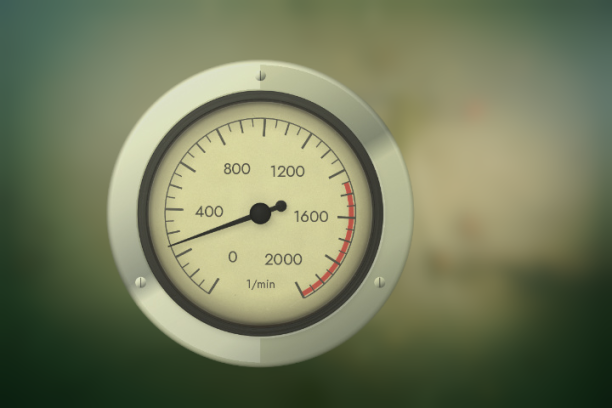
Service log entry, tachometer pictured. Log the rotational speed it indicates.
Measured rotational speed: 250 rpm
